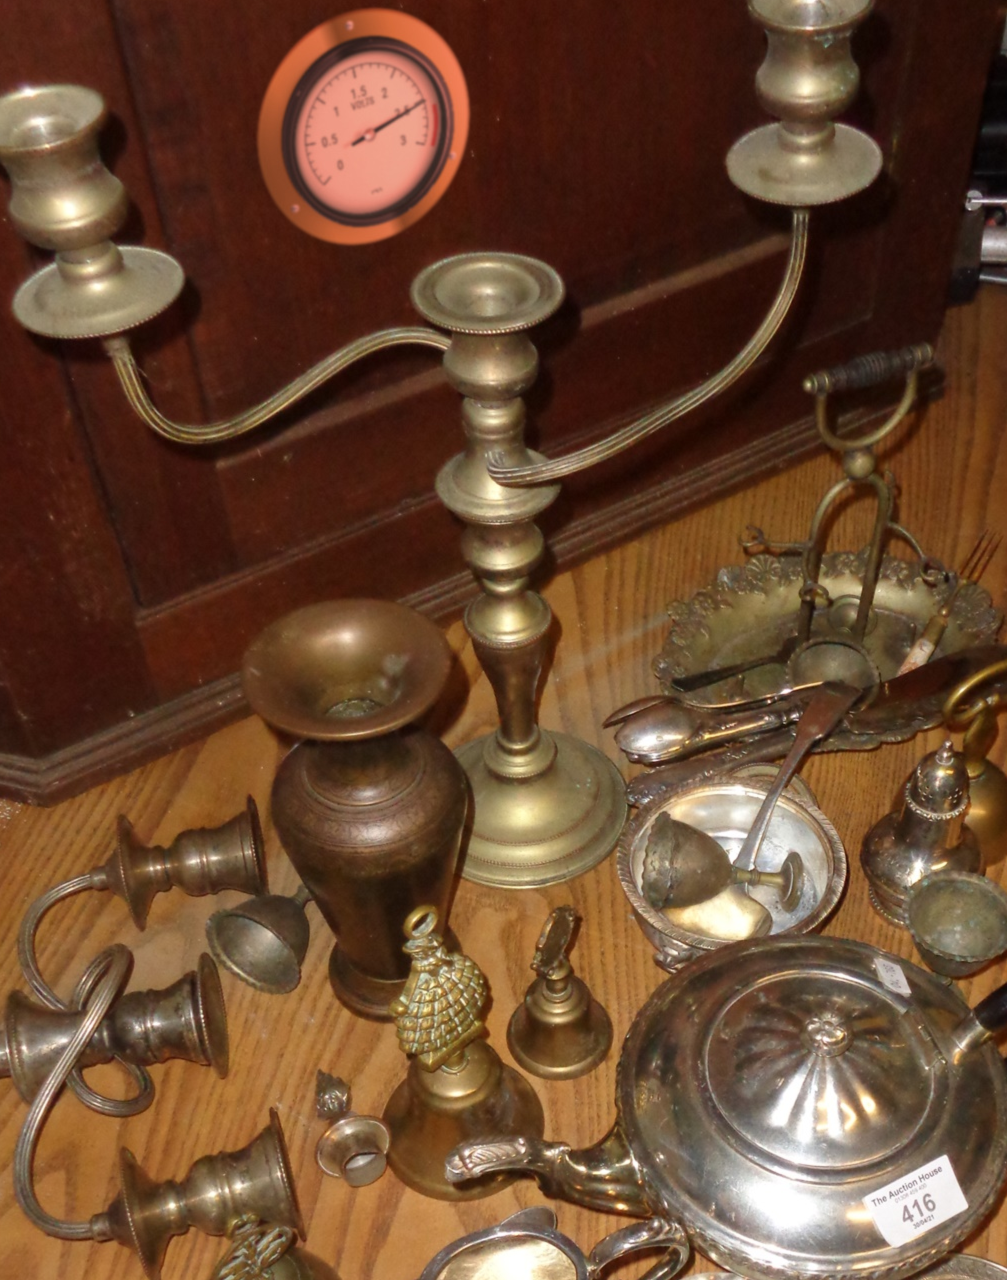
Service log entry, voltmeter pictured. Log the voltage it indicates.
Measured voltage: 2.5 V
